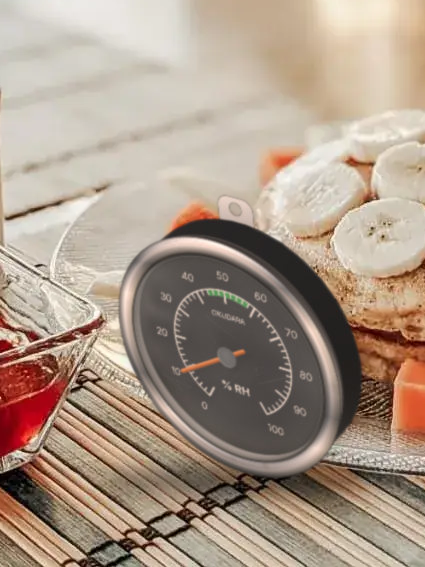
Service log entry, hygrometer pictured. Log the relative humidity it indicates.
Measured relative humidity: 10 %
